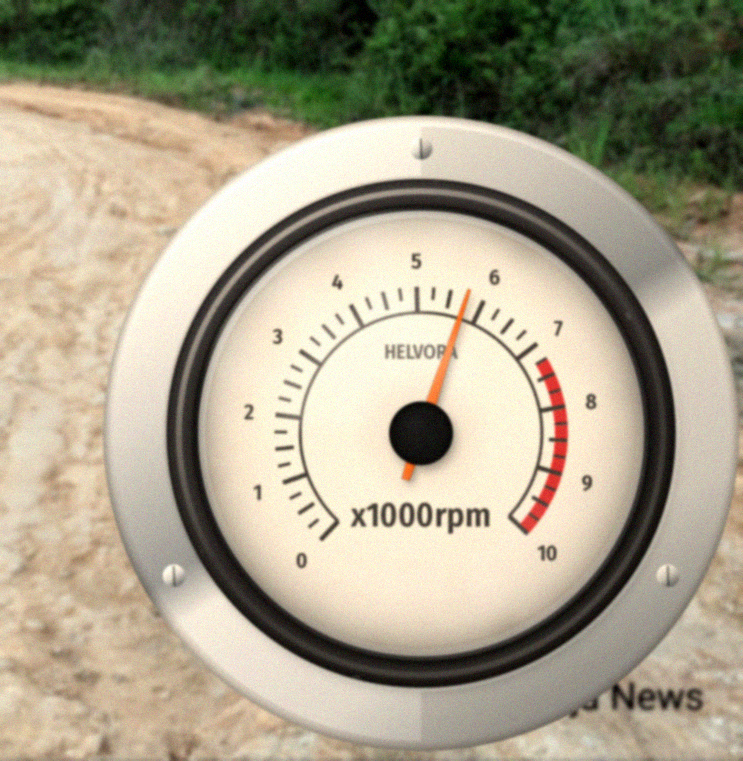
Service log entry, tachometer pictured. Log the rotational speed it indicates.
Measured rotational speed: 5750 rpm
